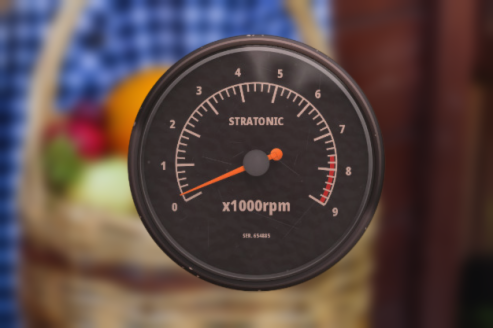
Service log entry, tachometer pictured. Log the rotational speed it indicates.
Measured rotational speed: 200 rpm
